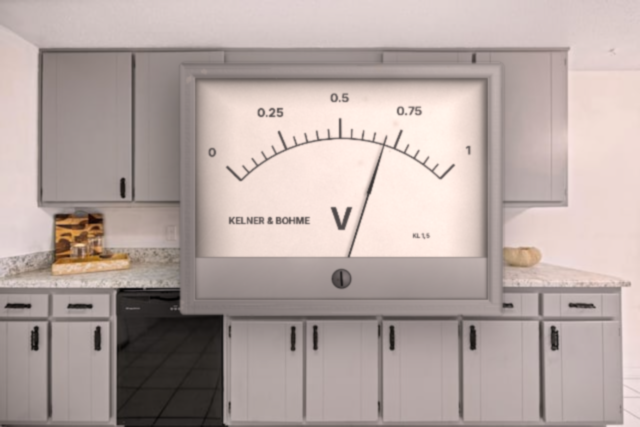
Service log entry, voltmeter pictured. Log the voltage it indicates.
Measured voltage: 0.7 V
